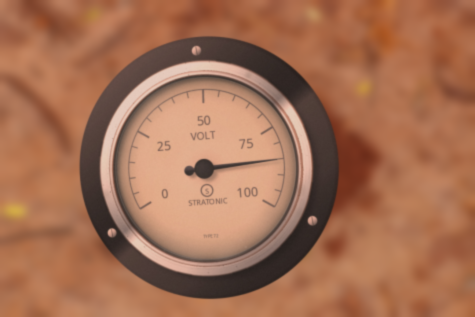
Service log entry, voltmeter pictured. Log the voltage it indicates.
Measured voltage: 85 V
